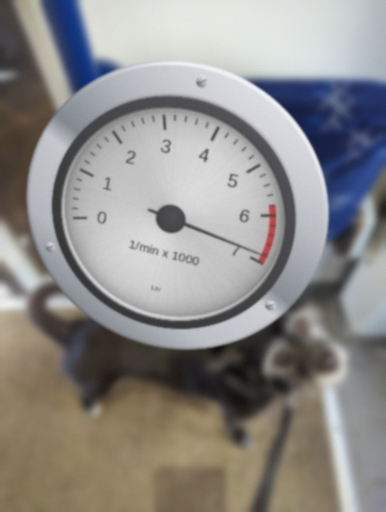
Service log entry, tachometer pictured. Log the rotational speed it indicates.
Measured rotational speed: 6800 rpm
